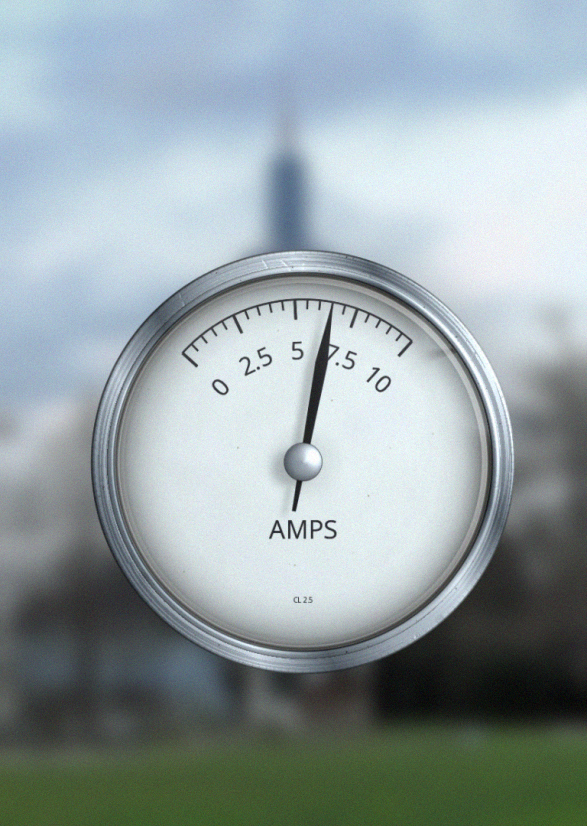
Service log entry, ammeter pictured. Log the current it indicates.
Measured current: 6.5 A
